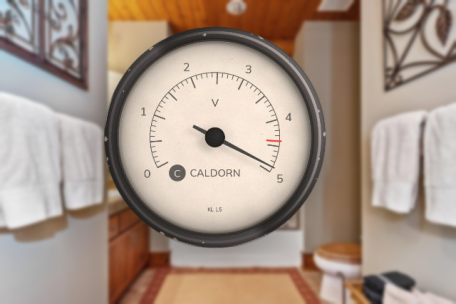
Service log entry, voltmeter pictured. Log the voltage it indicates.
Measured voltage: 4.9 V
